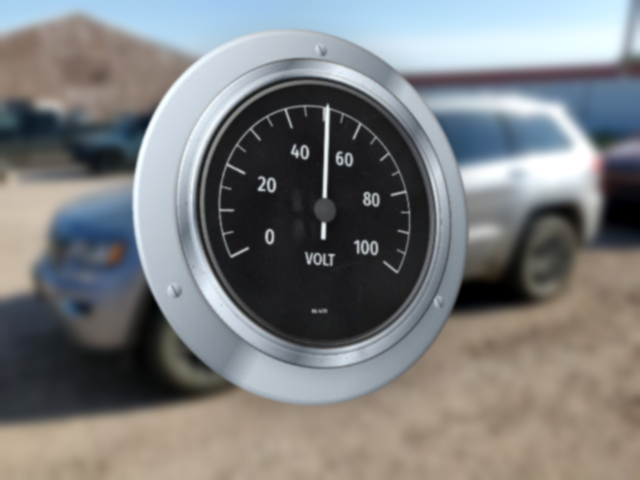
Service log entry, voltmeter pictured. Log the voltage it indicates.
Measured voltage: 50 V
